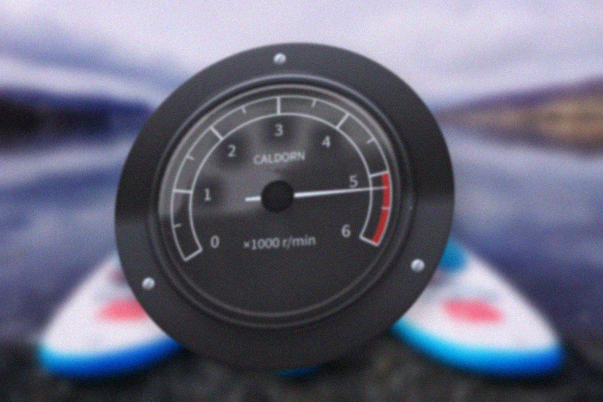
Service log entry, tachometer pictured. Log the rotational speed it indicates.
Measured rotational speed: 5250 rpm
